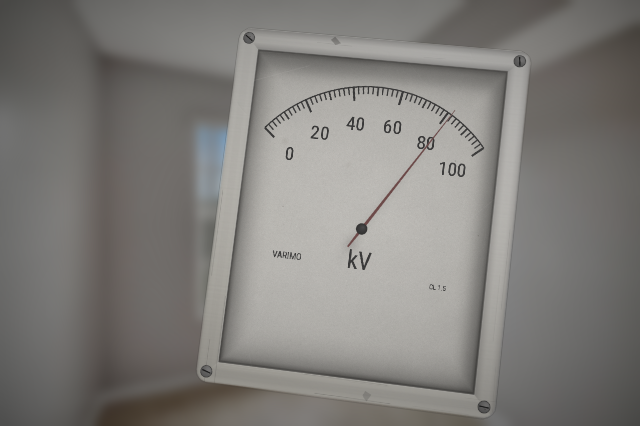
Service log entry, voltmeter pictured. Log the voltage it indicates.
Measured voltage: 82 kV
